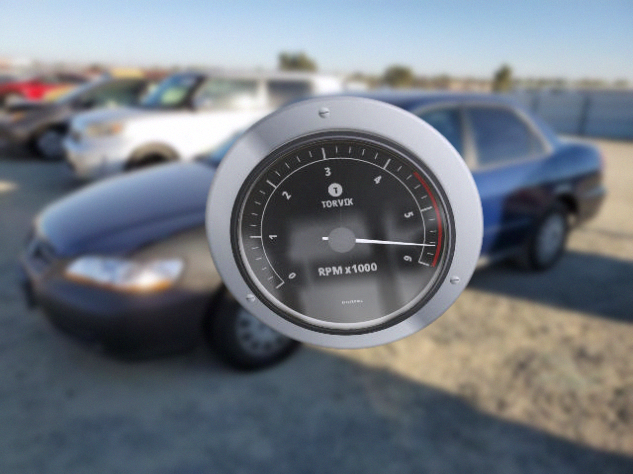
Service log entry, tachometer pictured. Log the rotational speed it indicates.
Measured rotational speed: 5600 rpm
